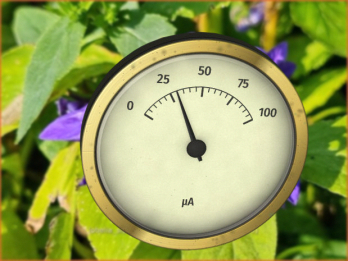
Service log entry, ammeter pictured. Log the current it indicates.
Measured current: 30 µA
